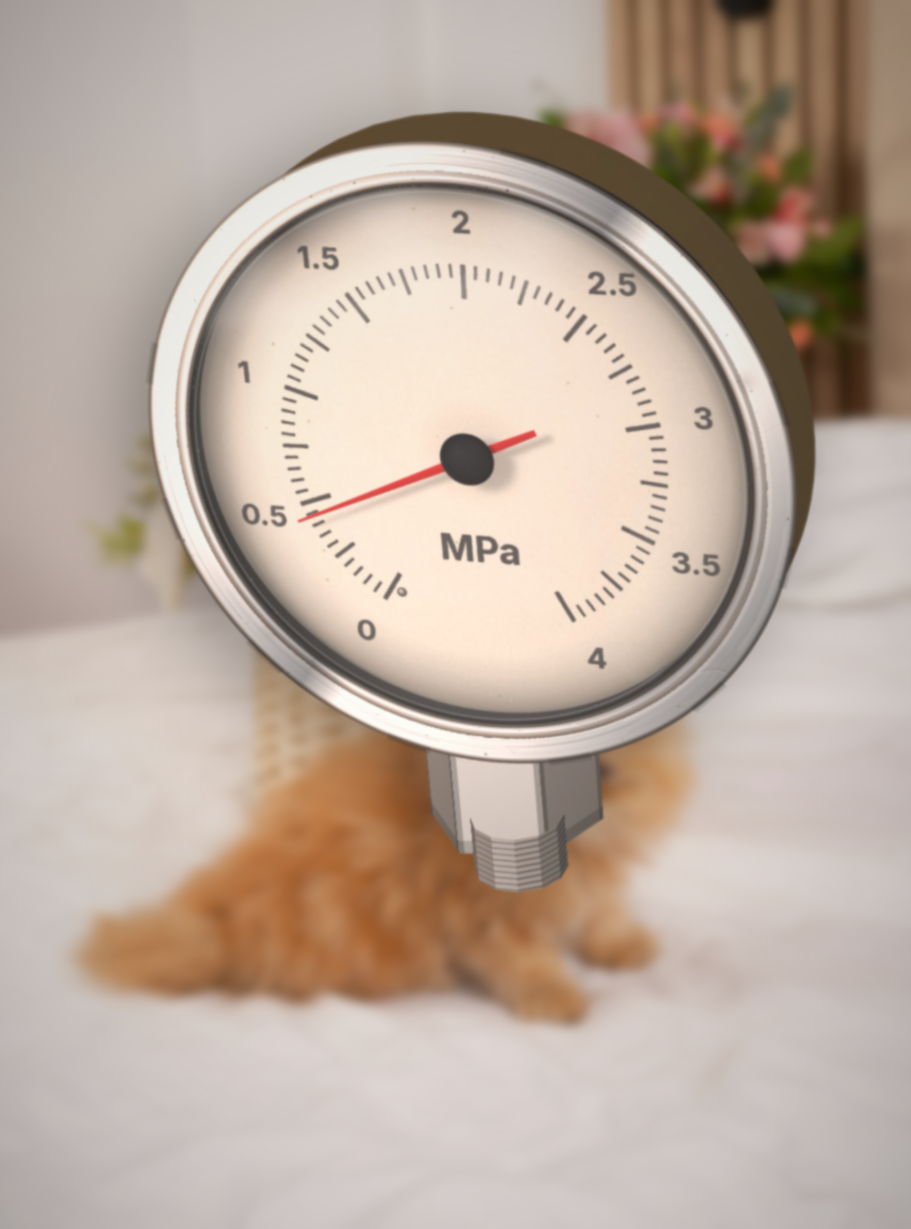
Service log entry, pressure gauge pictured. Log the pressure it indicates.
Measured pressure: 0.45 MPa
